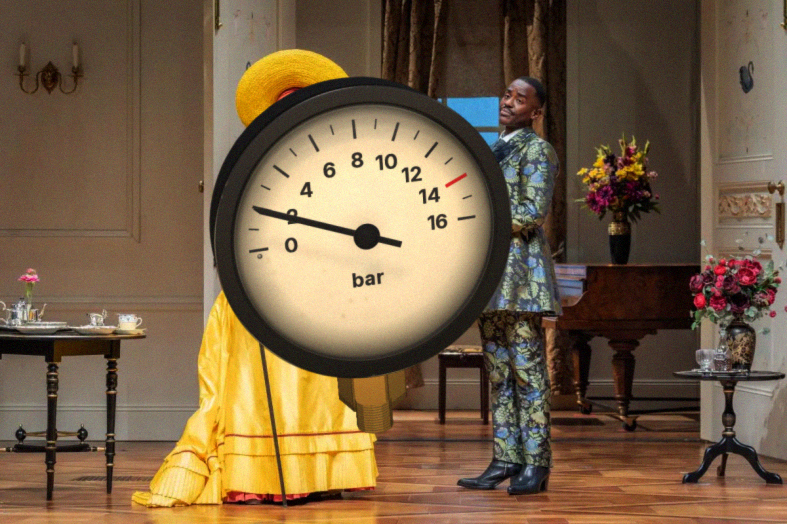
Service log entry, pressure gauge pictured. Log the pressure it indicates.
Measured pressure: 2 bar
